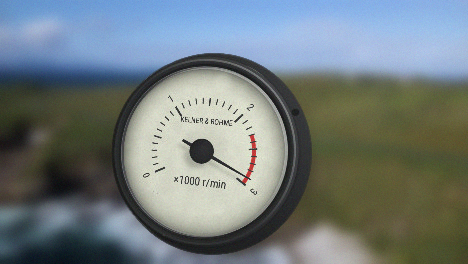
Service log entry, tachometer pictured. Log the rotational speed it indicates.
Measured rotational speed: 2900 rpm
